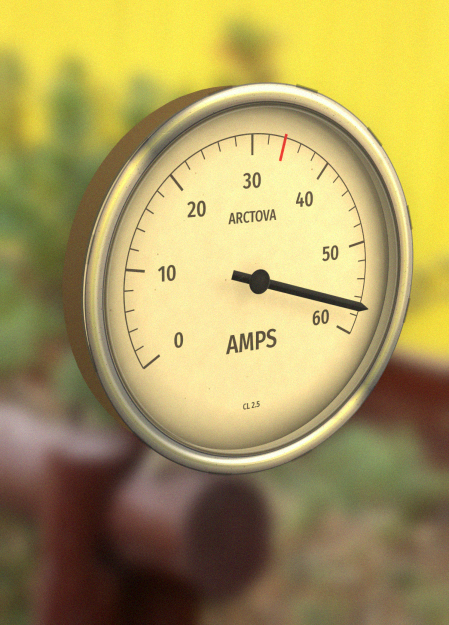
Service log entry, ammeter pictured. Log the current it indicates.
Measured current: 57 A
